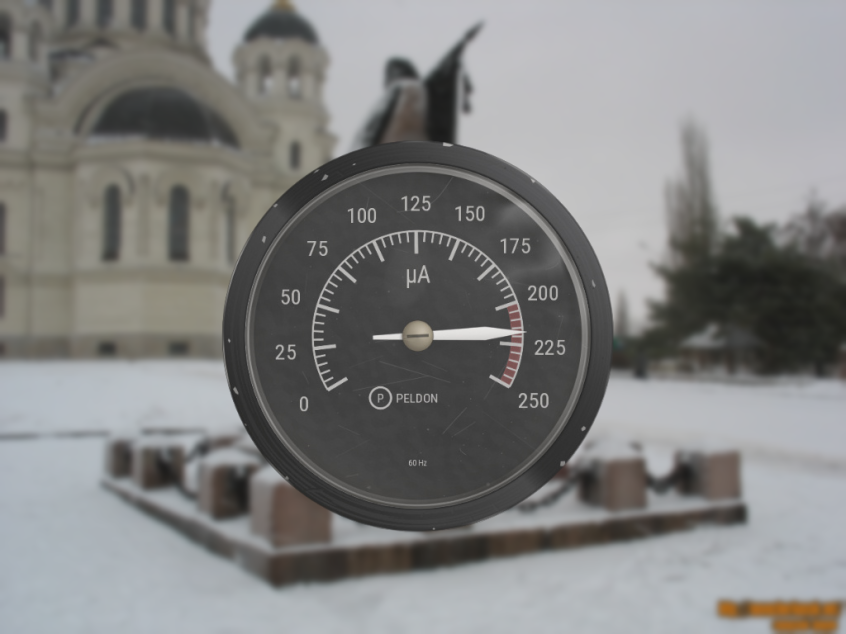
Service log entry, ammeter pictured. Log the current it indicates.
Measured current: 217.5 µA
